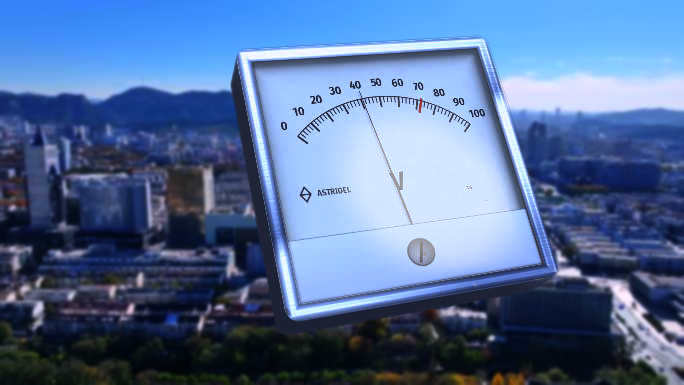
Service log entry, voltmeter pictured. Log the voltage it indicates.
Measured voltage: 40 V
